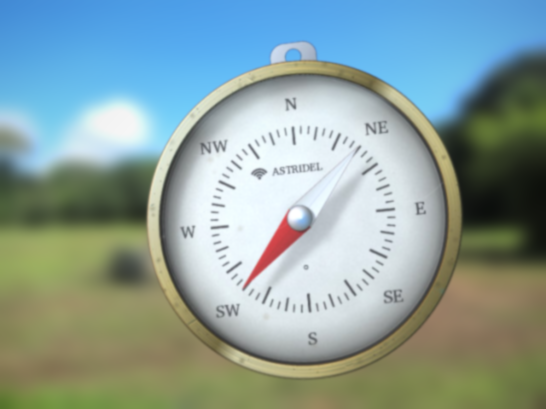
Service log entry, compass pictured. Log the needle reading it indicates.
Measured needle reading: 225 °
